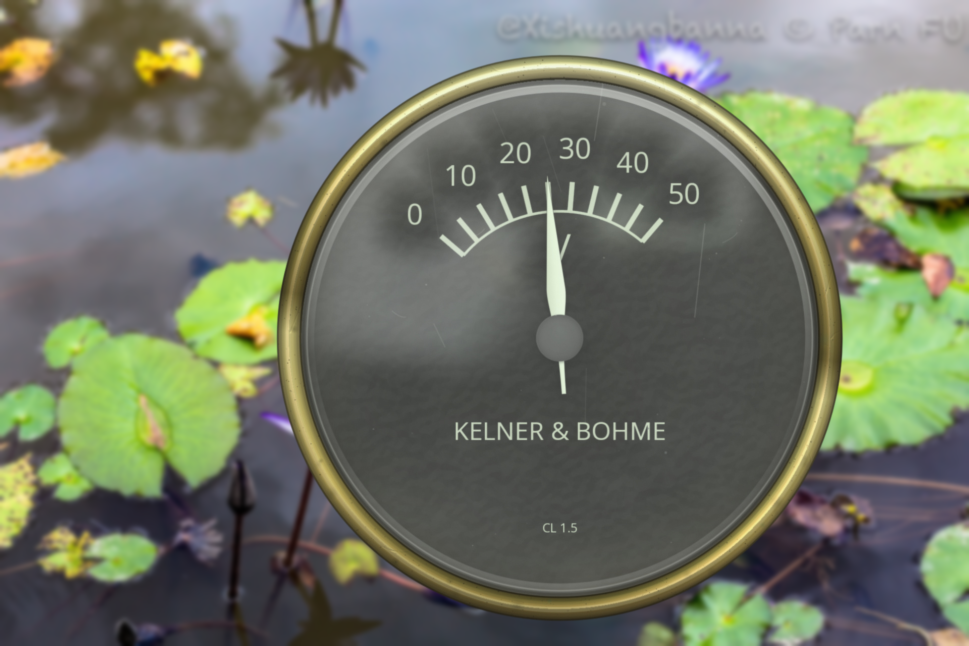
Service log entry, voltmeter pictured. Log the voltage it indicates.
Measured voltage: 25 V
